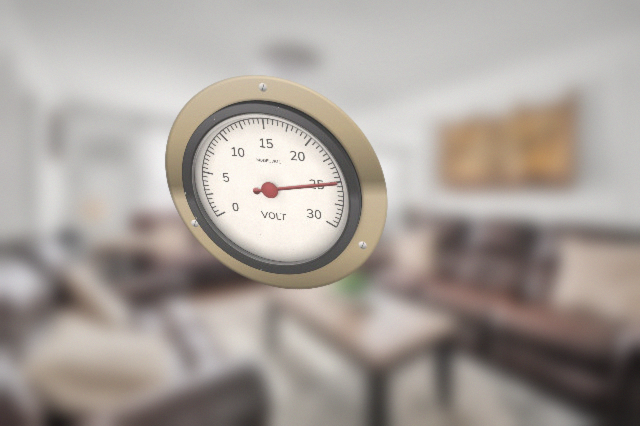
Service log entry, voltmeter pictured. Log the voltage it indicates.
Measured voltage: 25 V
